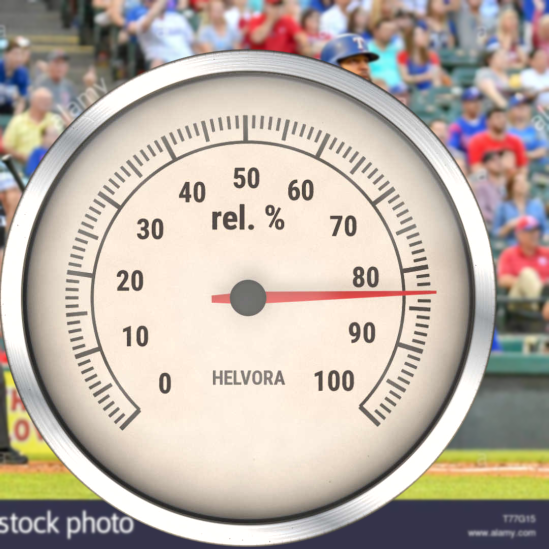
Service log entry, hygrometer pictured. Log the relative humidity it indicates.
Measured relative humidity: 83 %
